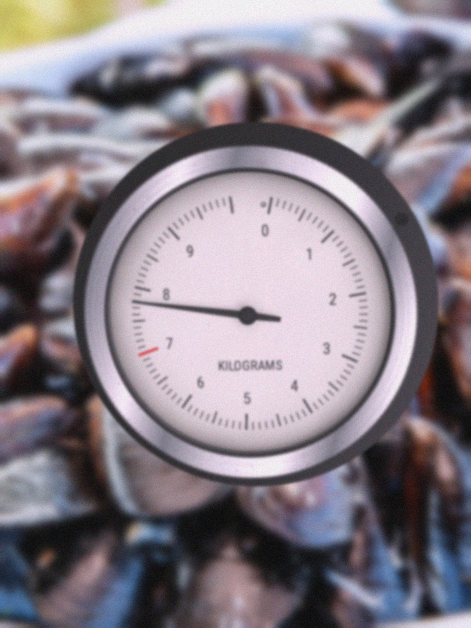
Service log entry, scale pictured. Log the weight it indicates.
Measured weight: 7.8 kg
